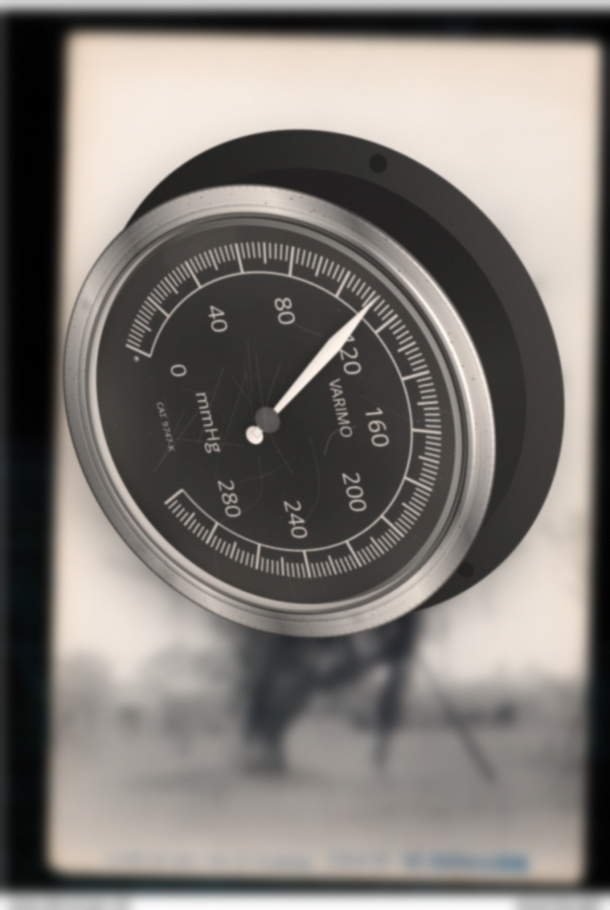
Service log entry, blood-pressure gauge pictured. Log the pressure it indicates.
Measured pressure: 112 mmHg
